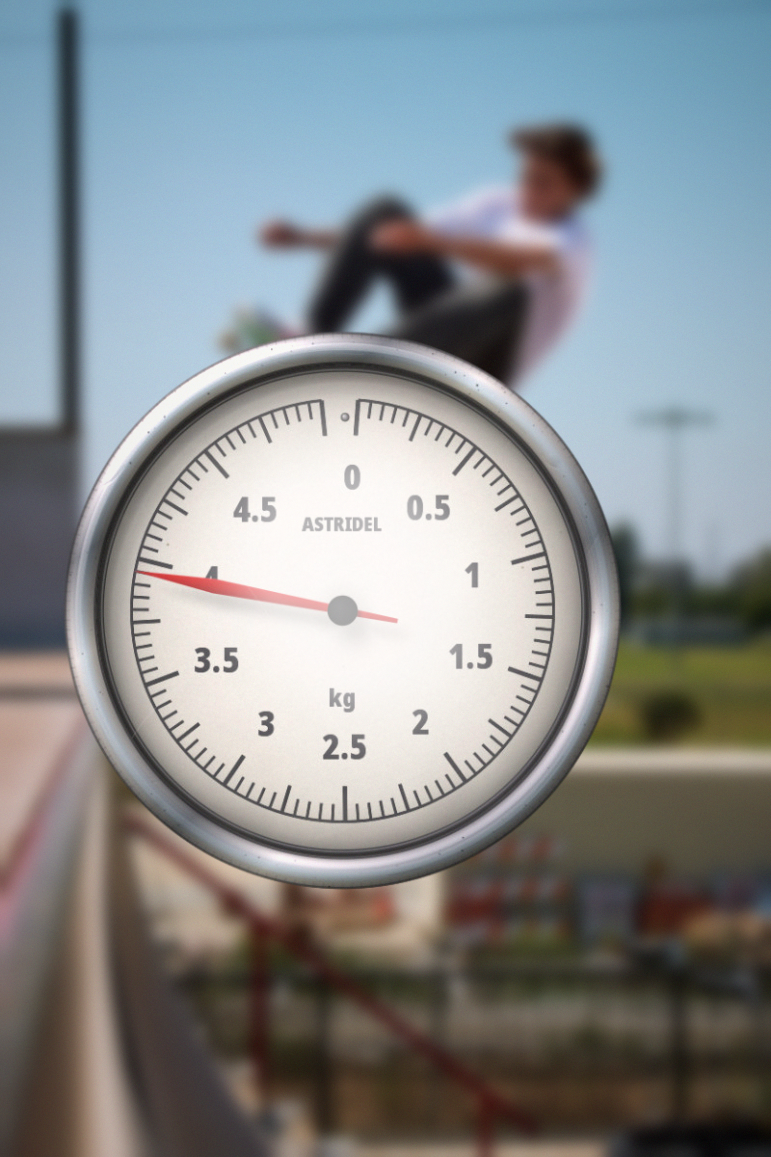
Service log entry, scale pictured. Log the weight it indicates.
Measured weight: 3.95 kg
